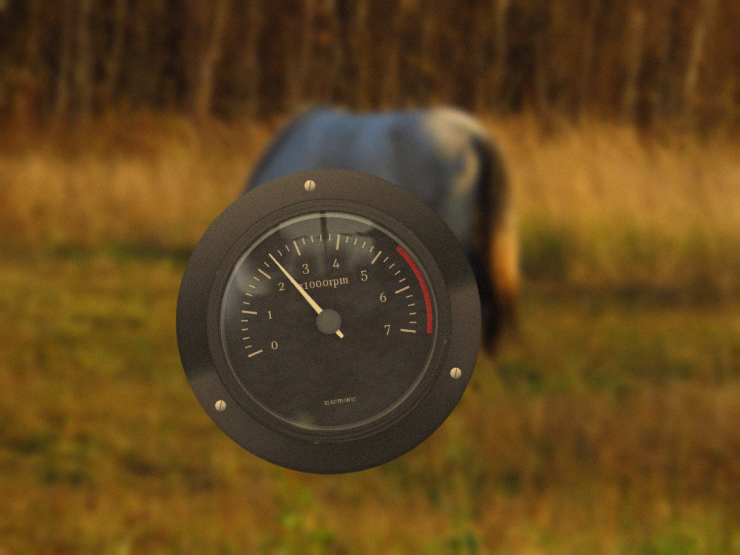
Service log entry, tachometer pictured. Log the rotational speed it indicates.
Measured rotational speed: 2400 rpm
